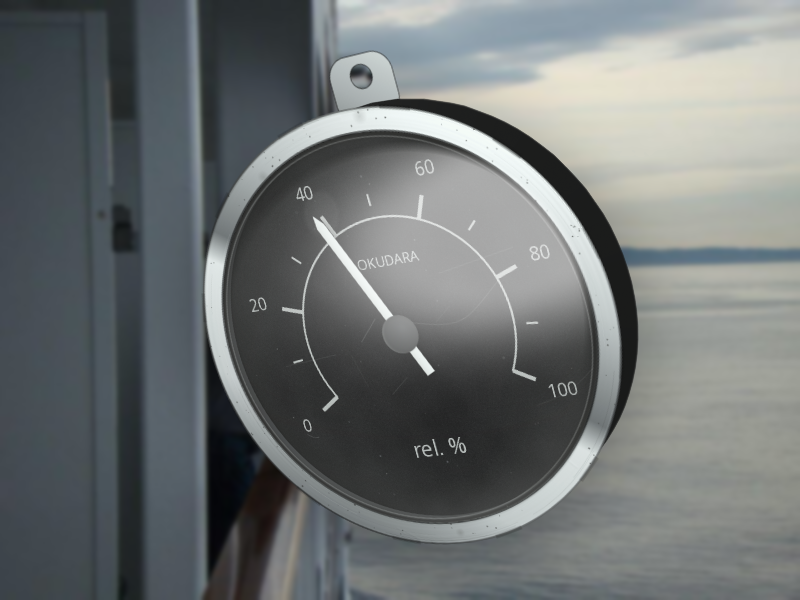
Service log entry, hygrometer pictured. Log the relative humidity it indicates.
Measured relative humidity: 40 %
